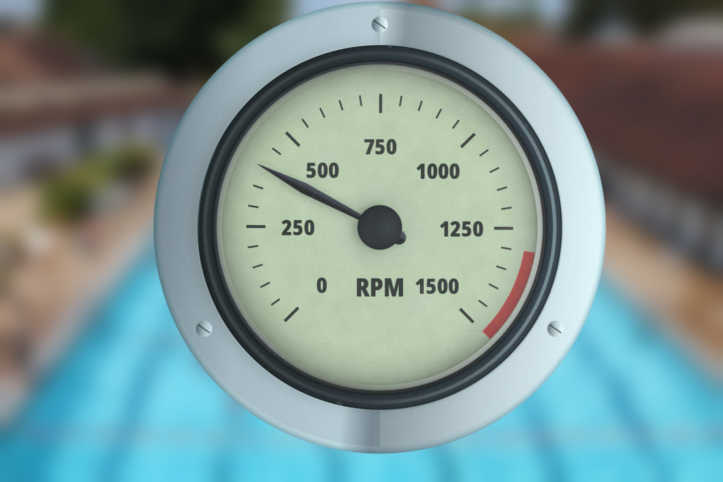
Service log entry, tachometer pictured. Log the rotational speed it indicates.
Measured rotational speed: 400 rpm
